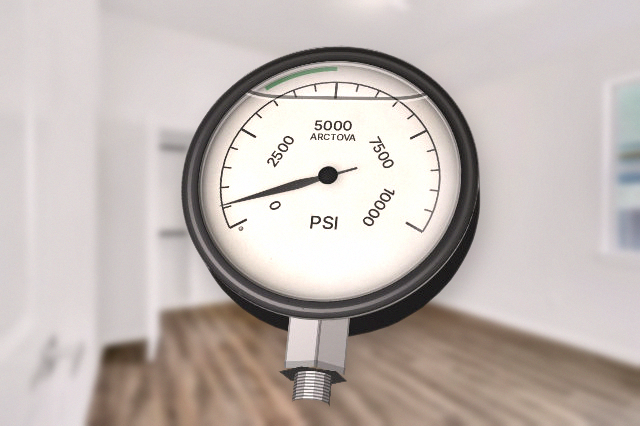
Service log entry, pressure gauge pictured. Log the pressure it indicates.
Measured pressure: 500 psi
